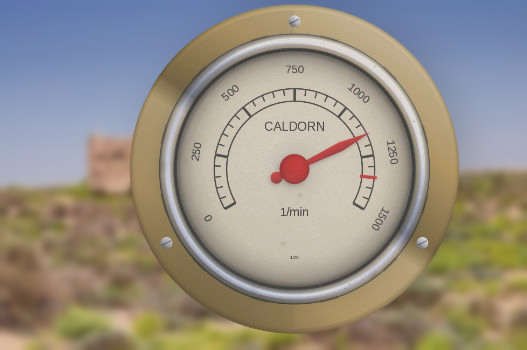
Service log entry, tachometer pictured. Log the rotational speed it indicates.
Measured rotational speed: 1150 rpm
